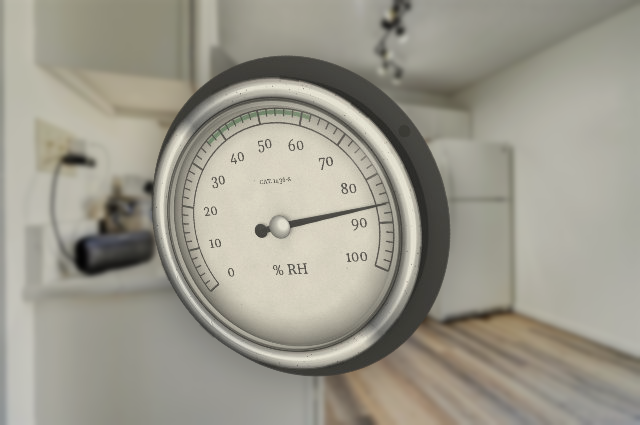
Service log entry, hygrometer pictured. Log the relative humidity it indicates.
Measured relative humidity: 86 %
